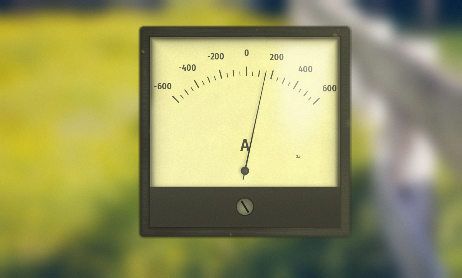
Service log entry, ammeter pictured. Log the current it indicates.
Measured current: 150 A
